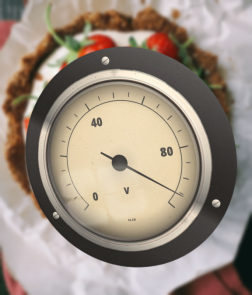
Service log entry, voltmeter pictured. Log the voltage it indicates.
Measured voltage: 95 V
